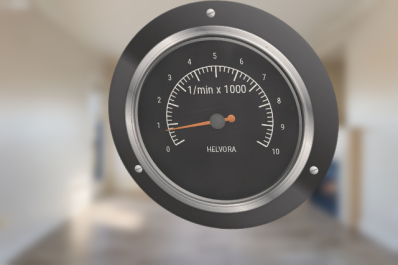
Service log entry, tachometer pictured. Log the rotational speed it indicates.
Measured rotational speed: 800 rpm
